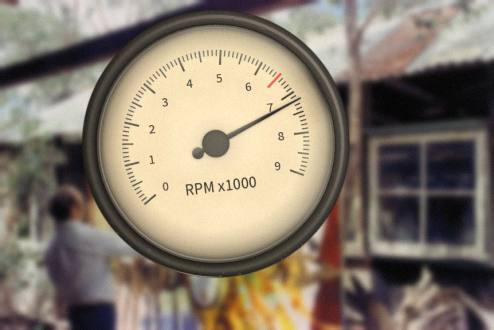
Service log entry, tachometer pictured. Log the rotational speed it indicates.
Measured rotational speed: 7200 rpm
